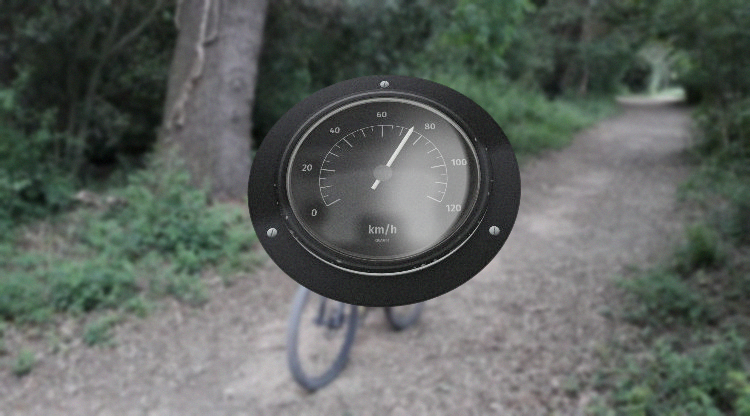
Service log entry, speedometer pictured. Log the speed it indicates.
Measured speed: 75 km/h
